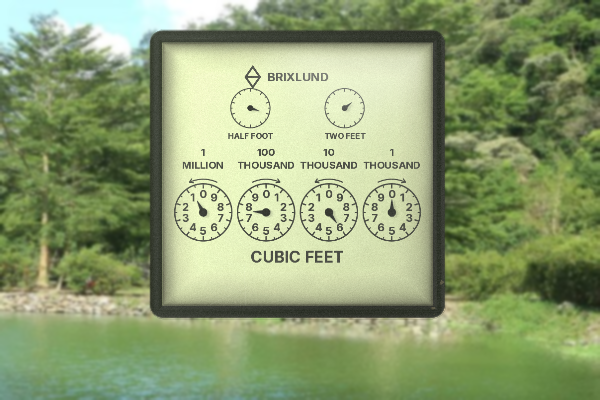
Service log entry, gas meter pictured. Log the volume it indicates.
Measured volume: 76000 ft³
